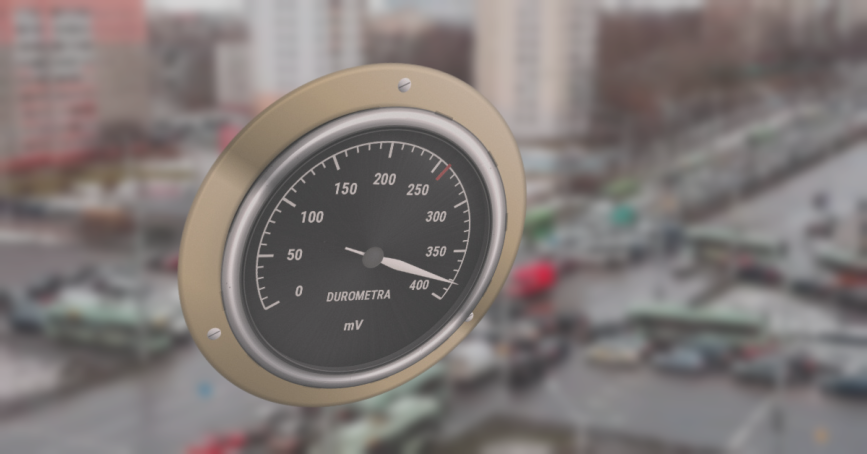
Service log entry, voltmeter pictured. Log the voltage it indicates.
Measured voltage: 380 mV
